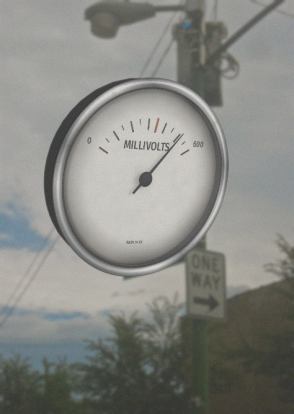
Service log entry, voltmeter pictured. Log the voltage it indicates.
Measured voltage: 500 mV
